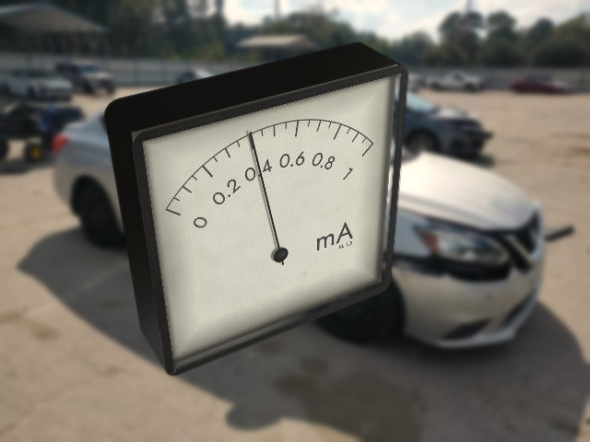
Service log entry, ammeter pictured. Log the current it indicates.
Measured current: 0.4 mA
